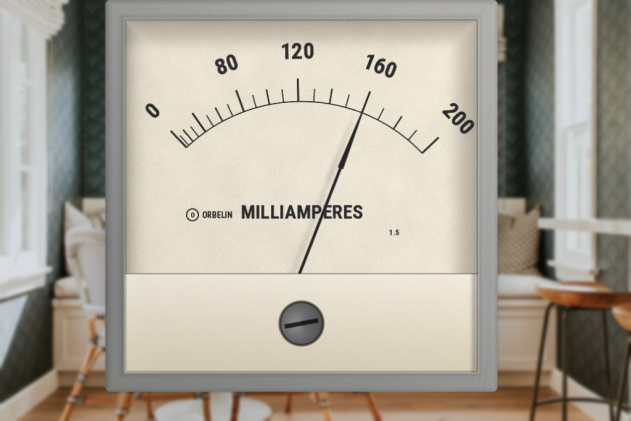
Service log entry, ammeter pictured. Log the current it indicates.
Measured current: 160 mA
